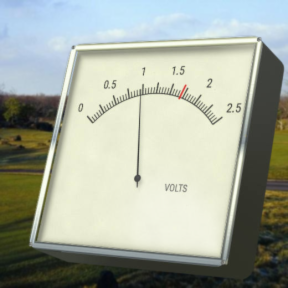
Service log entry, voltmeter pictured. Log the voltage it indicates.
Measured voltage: 1 V
